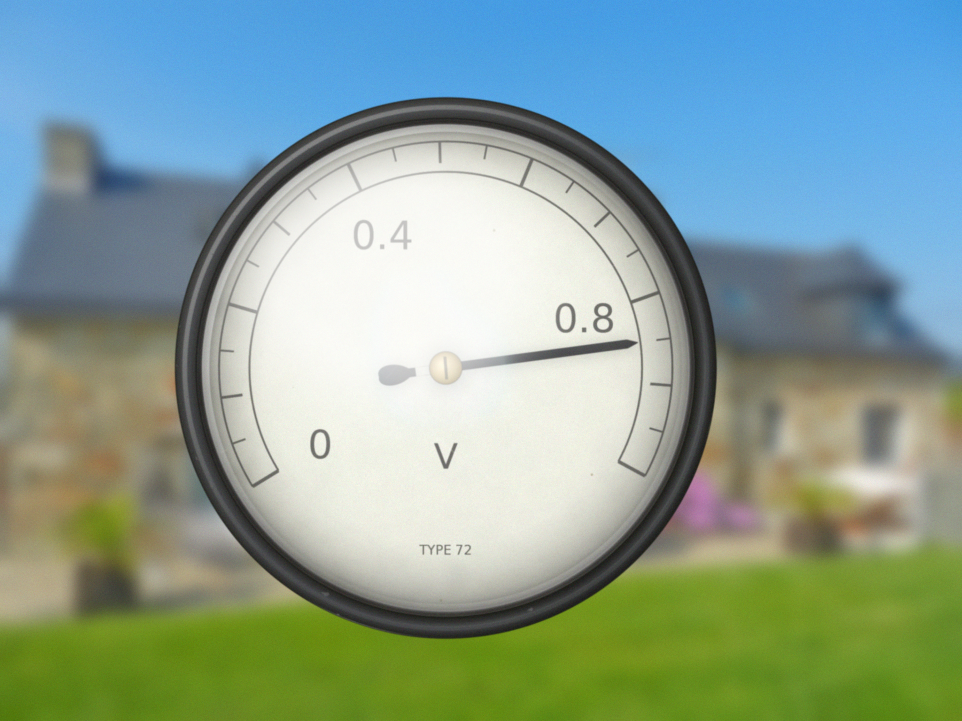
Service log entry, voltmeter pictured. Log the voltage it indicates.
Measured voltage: 0.85 V
